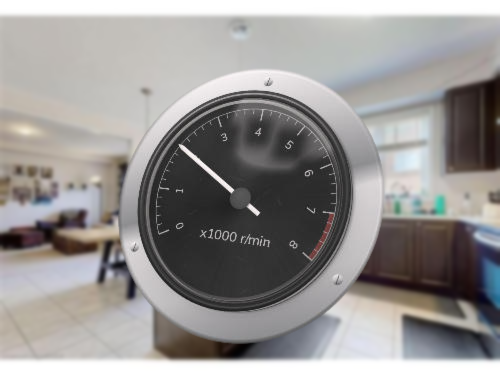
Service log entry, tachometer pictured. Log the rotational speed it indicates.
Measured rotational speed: 2000 rpm
